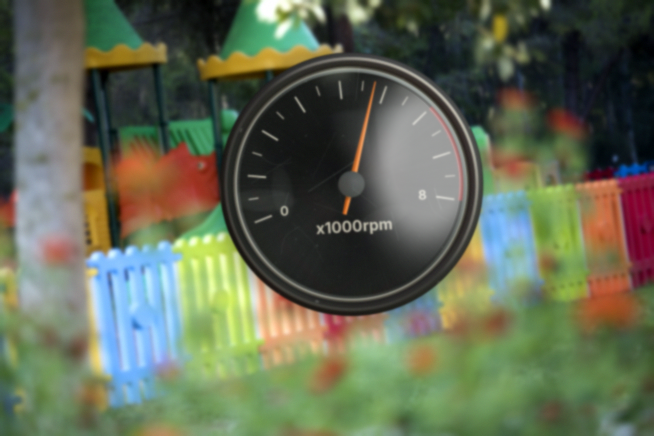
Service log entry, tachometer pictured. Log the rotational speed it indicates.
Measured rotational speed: 4750 rpm
